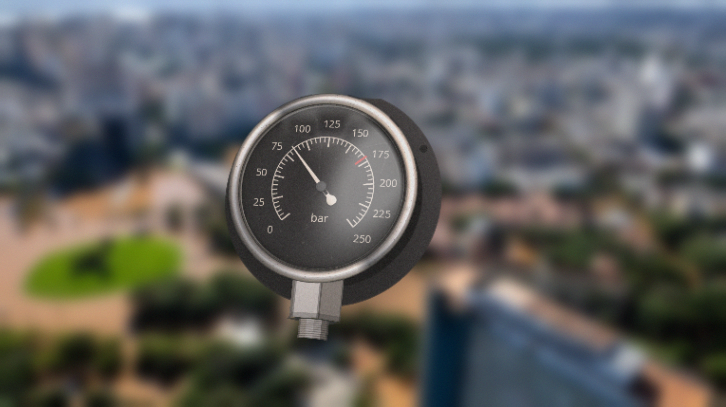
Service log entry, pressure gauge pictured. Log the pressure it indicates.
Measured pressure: 85 bar
